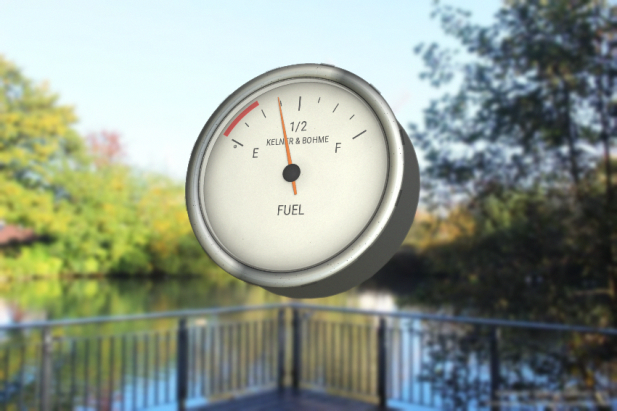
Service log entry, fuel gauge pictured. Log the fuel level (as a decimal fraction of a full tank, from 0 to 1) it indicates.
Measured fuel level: 0.375
